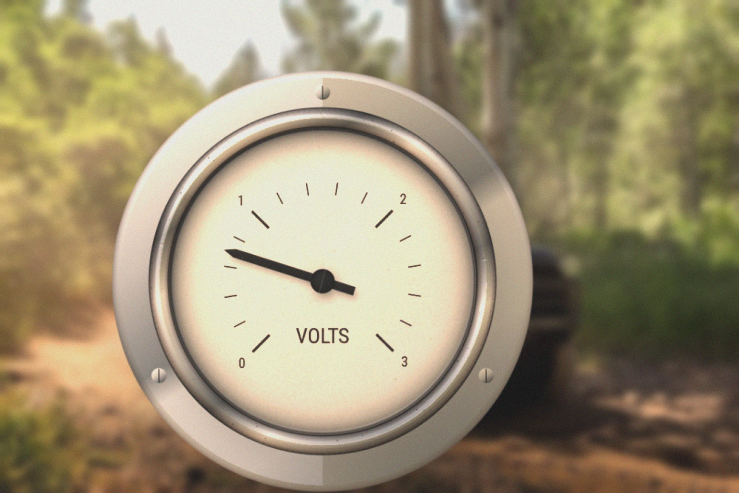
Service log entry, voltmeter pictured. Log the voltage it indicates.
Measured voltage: 0.7 V
